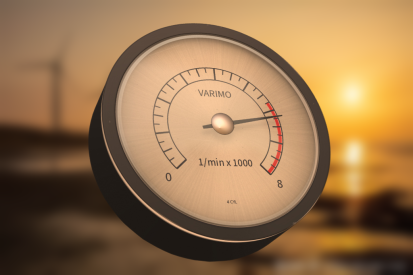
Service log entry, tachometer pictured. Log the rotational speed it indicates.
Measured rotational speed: 6250 rpm
